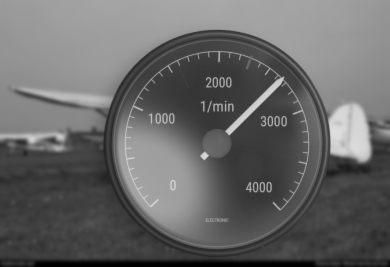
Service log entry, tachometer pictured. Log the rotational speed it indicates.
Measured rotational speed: 2650 rpm
